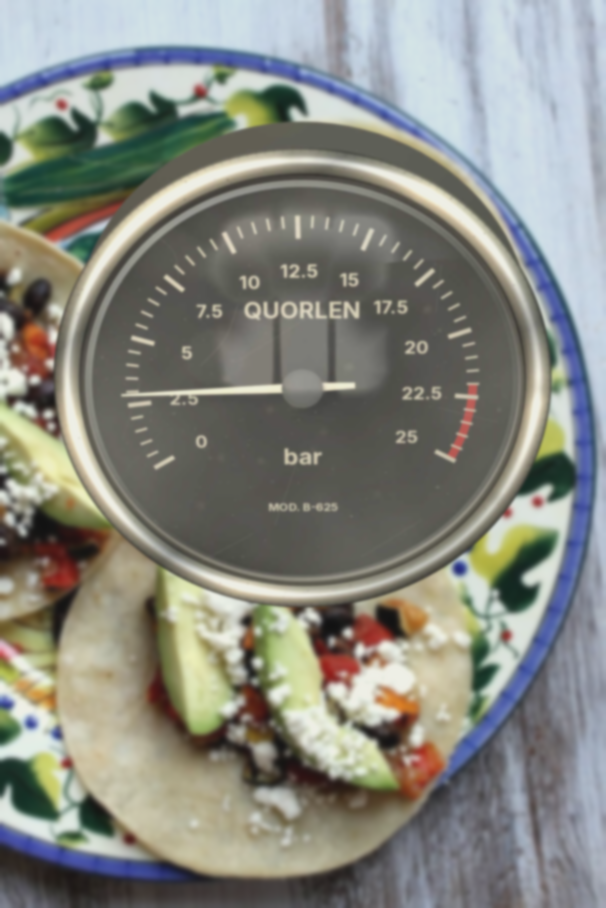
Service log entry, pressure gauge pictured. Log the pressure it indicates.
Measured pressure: 3 bar
